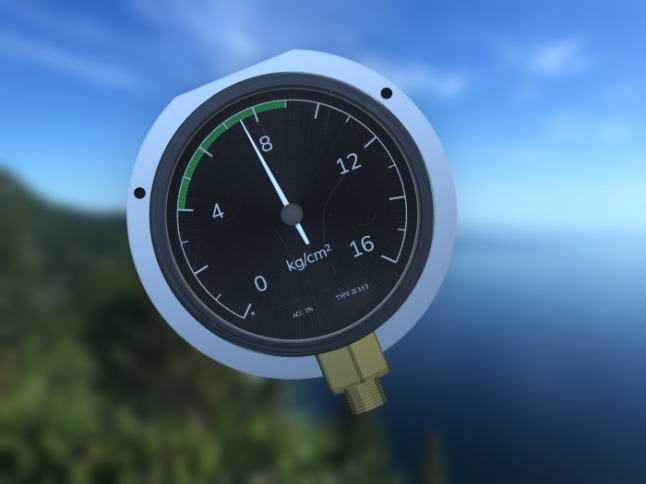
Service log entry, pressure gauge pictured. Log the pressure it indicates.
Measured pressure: 7.5 kg/cm²
